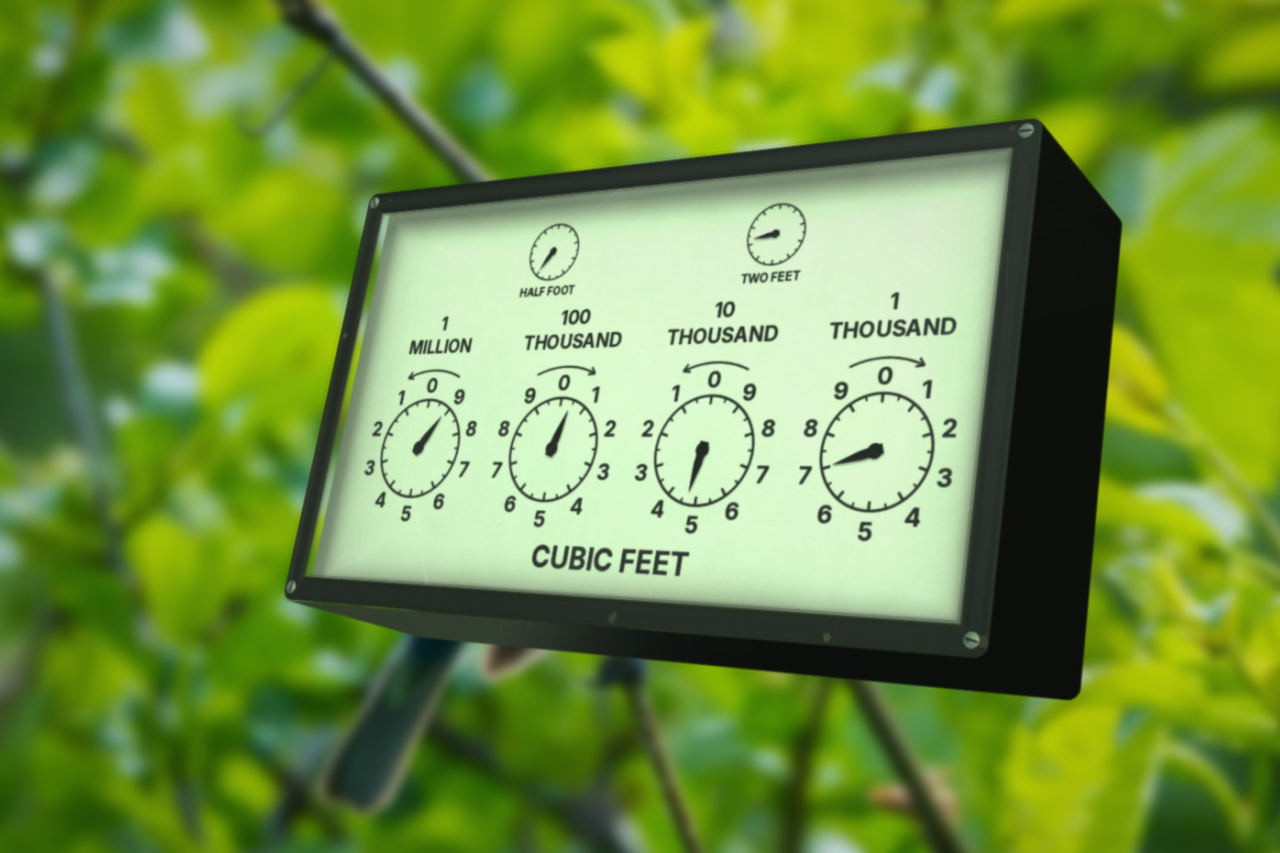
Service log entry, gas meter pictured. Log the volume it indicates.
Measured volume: 904700 ft³
